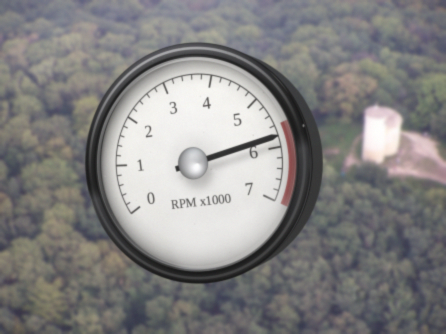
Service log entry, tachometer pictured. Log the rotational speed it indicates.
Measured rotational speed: 5800 rpm
